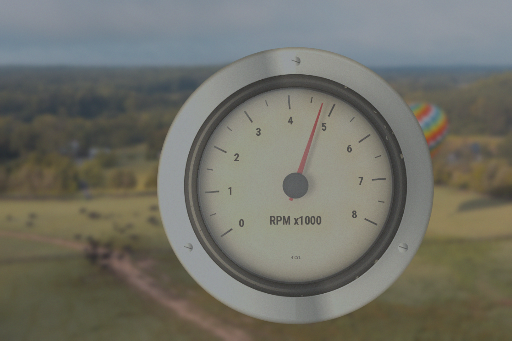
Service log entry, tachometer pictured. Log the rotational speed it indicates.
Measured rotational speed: 4750 rpm
